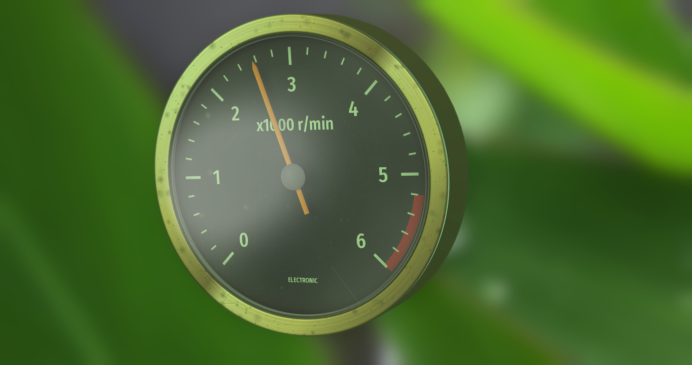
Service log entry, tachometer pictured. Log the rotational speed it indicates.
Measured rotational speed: 2600 rpm
